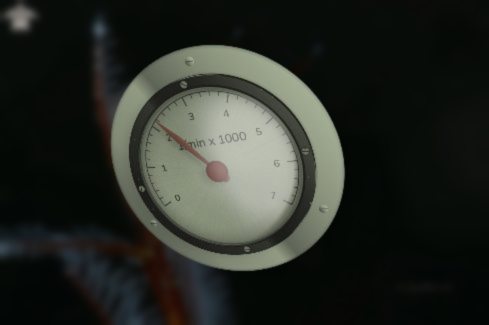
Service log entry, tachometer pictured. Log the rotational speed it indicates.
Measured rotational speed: 2200 rpm
